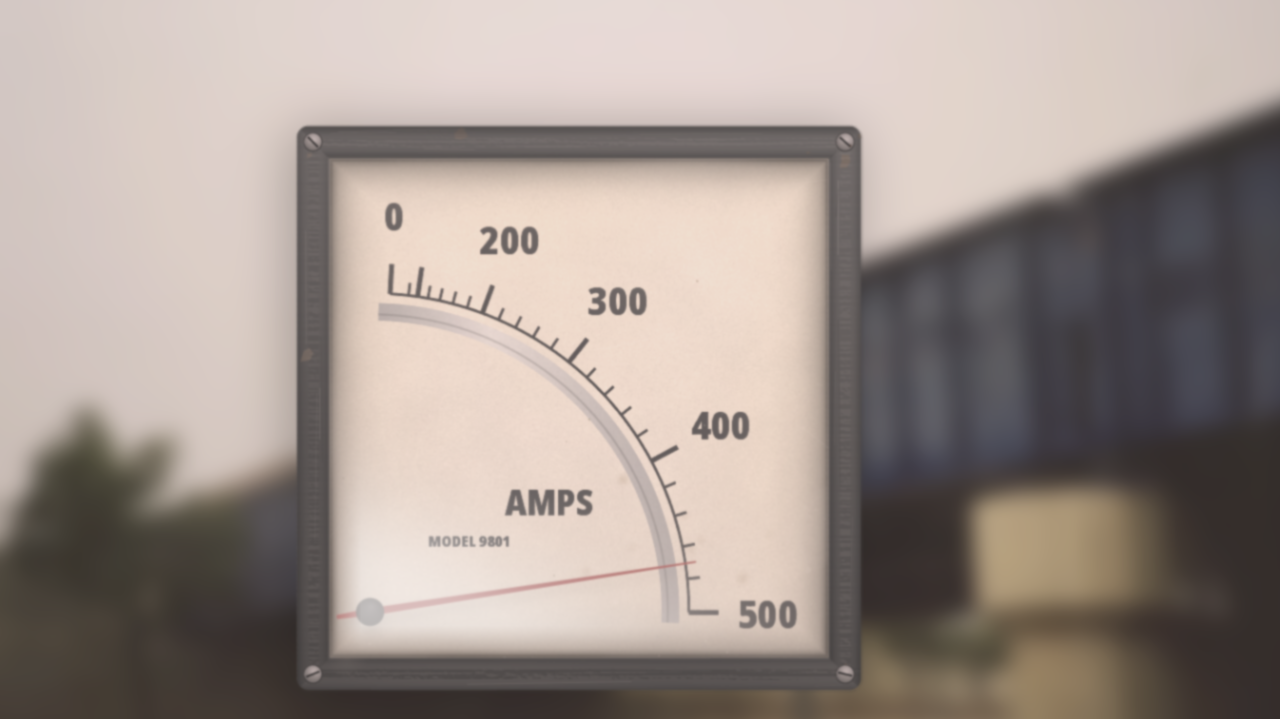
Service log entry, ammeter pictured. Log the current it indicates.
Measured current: 470 A
